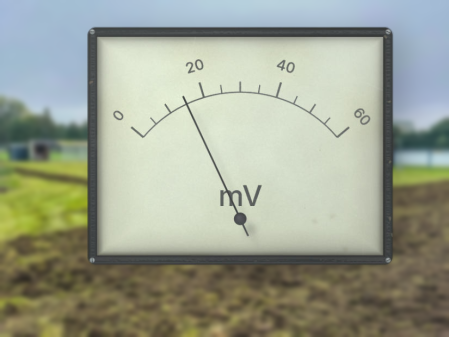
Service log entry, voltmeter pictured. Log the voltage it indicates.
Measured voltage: 15 mV
